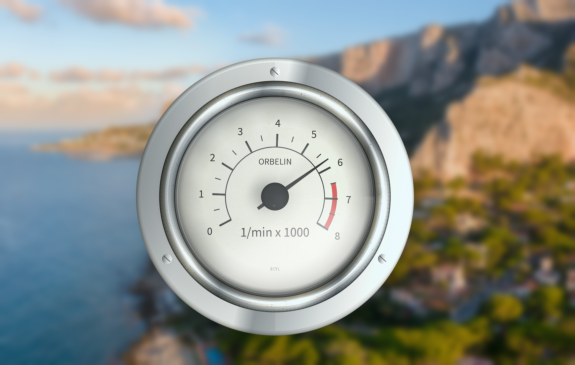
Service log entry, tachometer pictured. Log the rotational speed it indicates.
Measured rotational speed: 5750 rpm
